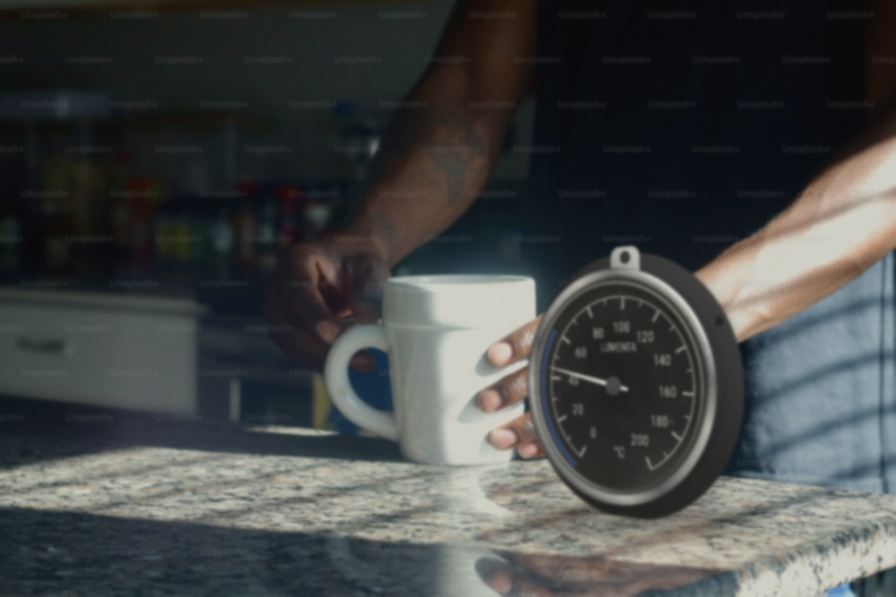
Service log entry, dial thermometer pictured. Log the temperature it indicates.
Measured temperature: 45 °C
